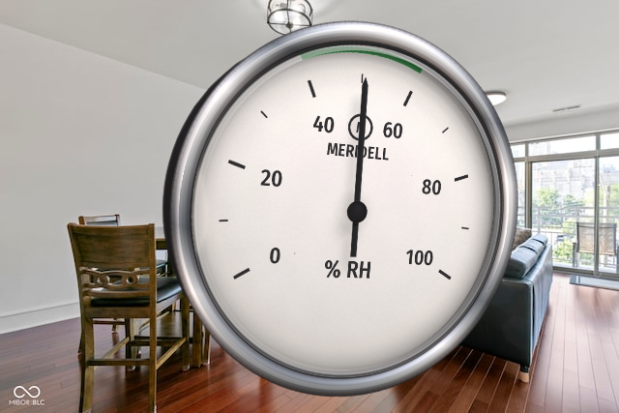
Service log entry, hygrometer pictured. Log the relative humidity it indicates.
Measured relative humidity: 50 %
